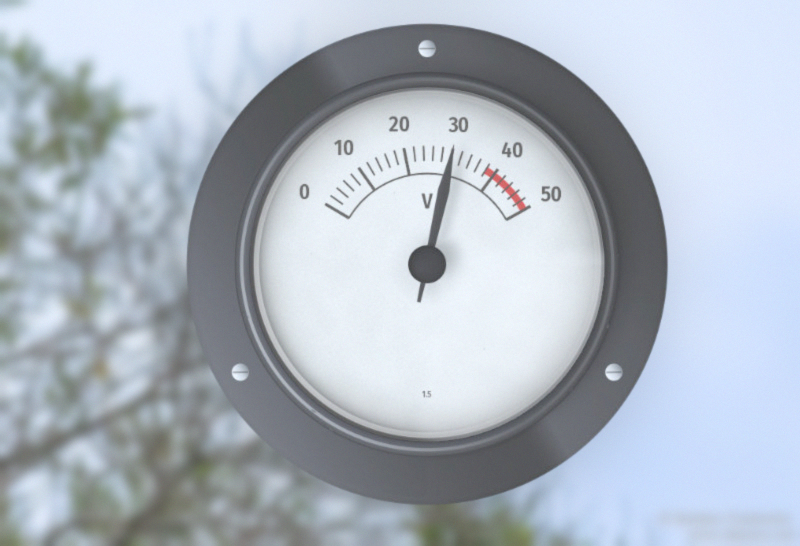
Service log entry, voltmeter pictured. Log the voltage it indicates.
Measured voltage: 30 V
